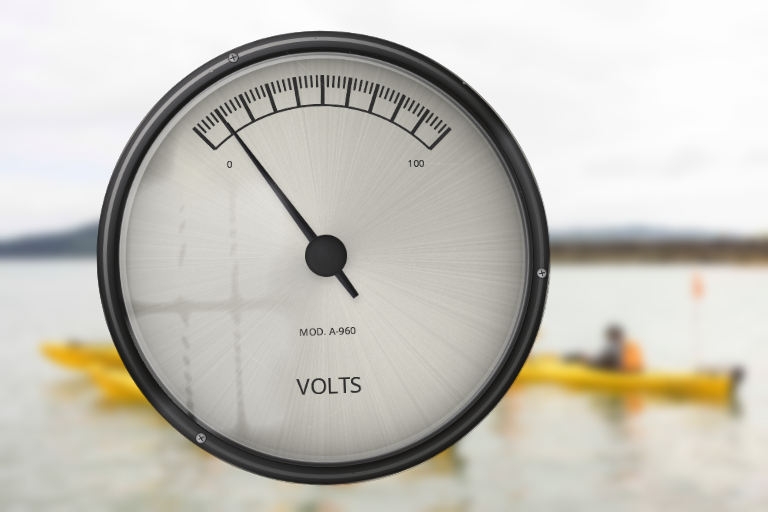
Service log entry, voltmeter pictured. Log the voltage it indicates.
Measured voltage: 10 V
